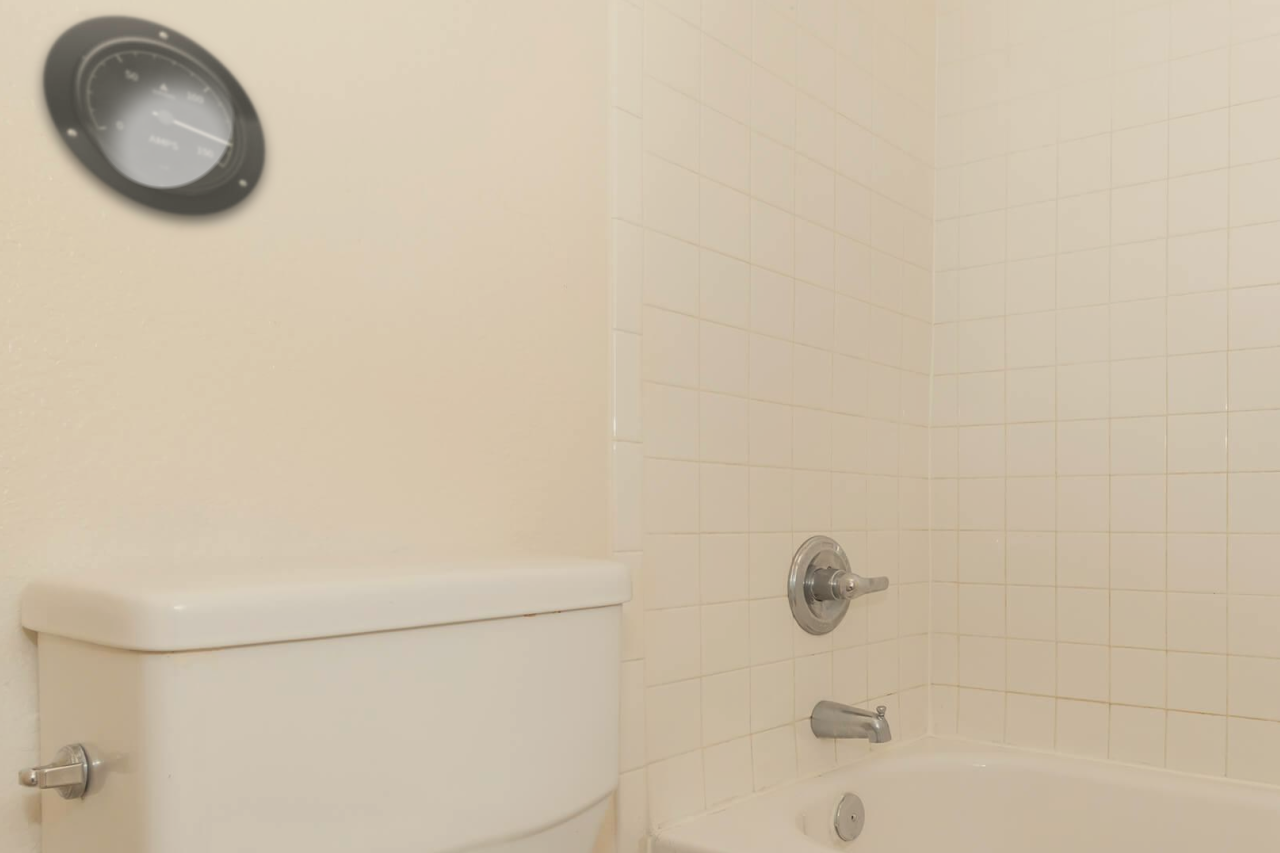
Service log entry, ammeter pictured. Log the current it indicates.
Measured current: 135 A
